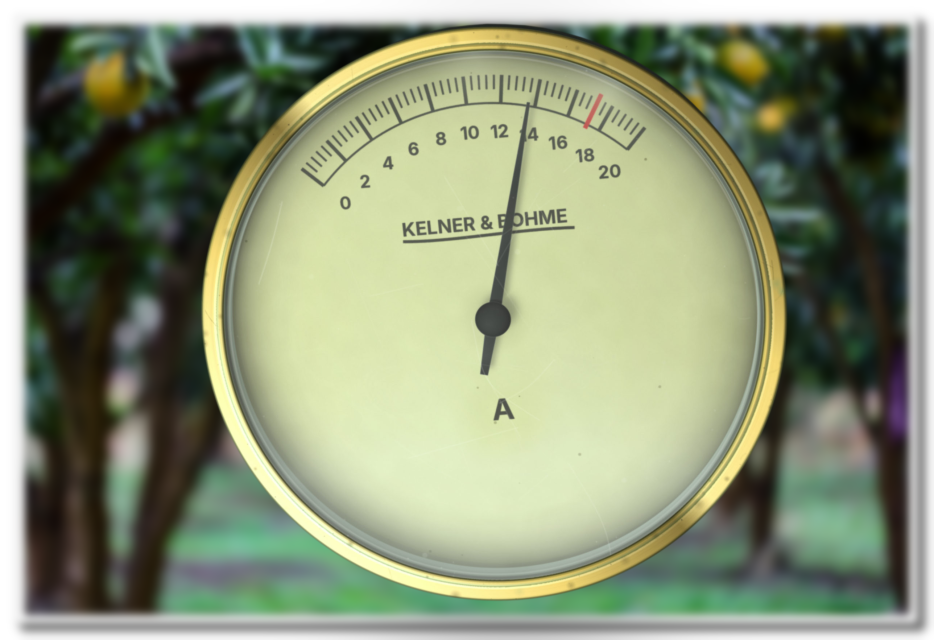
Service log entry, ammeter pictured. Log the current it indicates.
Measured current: 13.6 A
